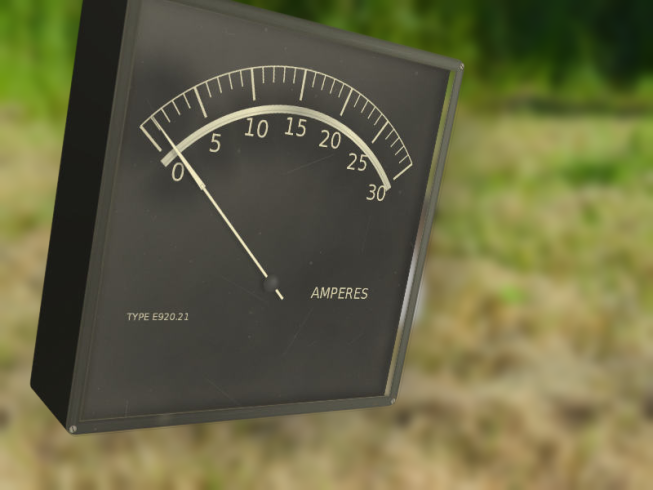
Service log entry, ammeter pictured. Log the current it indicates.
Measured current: 1 A
